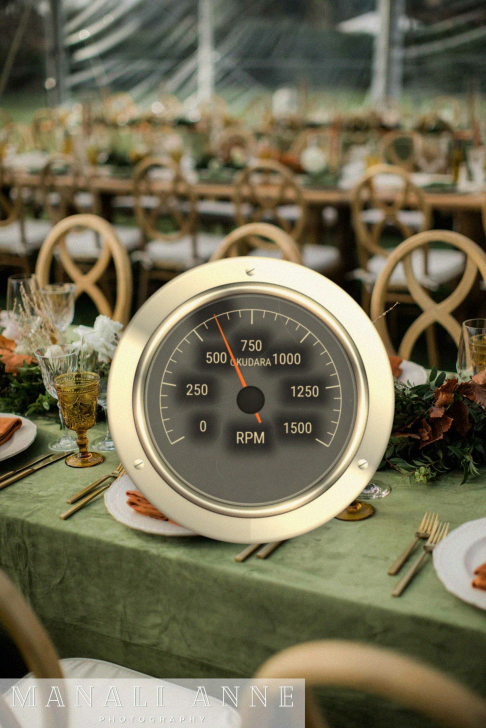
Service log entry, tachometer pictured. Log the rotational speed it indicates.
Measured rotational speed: 600 rpm
